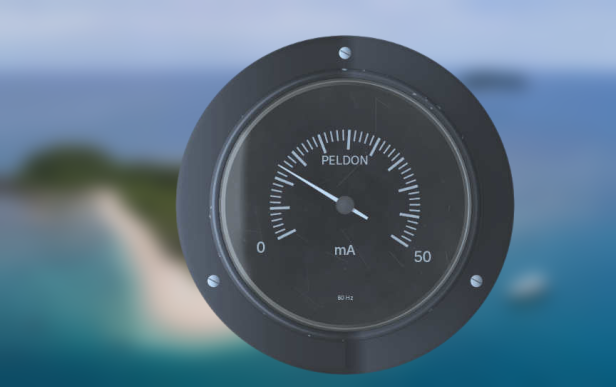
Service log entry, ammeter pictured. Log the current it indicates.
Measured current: 12 mA
